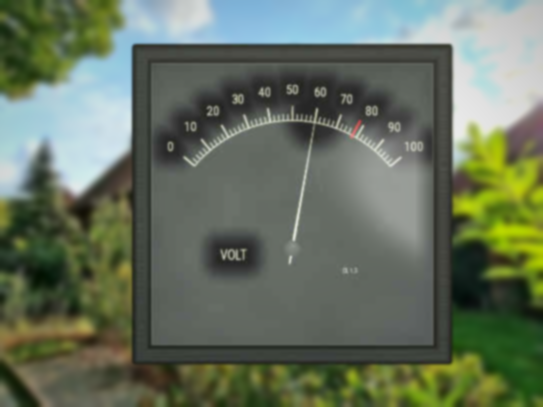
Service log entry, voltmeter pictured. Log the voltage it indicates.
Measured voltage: 60 V
